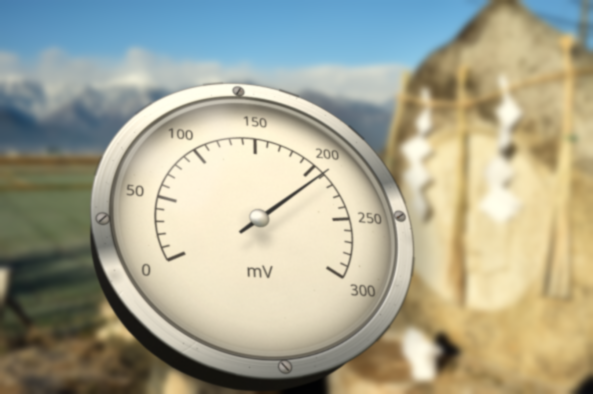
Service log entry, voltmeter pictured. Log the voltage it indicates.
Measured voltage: 210 mV
